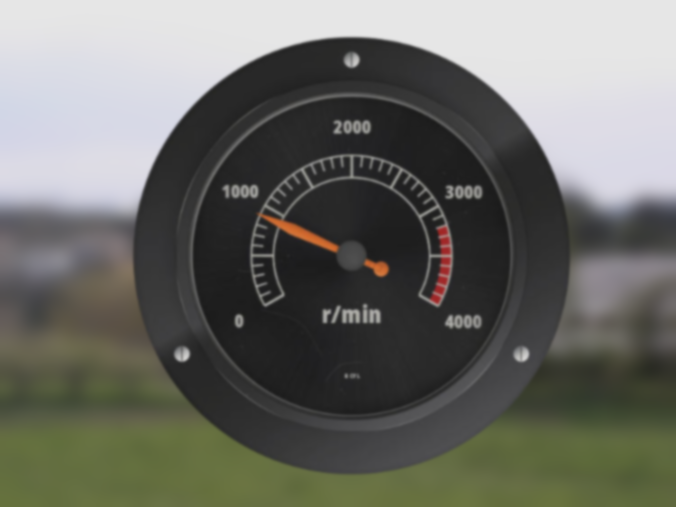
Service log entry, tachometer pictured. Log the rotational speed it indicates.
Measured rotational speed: 900 rpm
